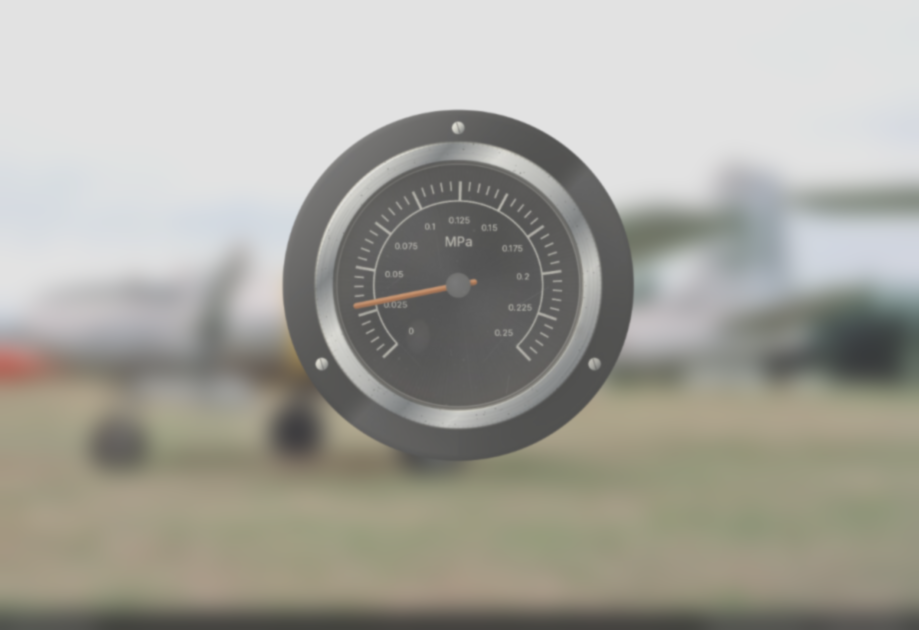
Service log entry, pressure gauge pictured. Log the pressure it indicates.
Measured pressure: 0.03 MPa
